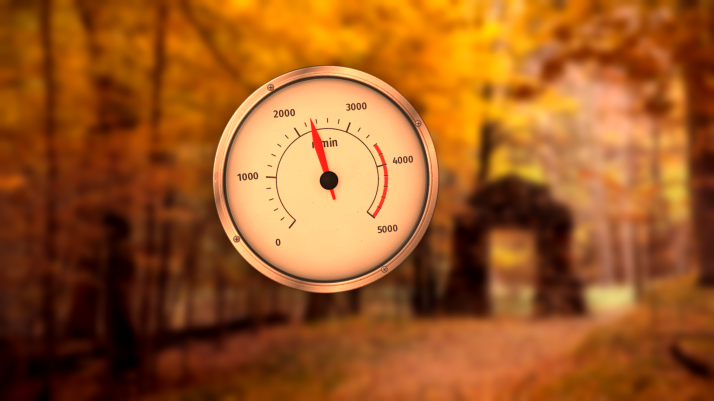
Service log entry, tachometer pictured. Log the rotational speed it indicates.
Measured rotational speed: 2300 rpm
